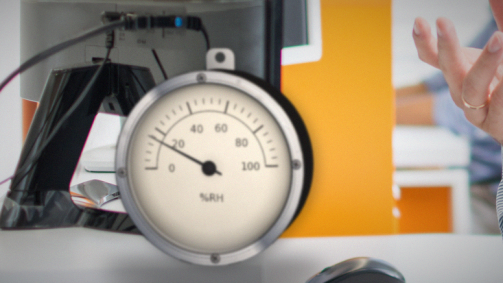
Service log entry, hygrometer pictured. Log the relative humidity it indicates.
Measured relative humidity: 16 %
